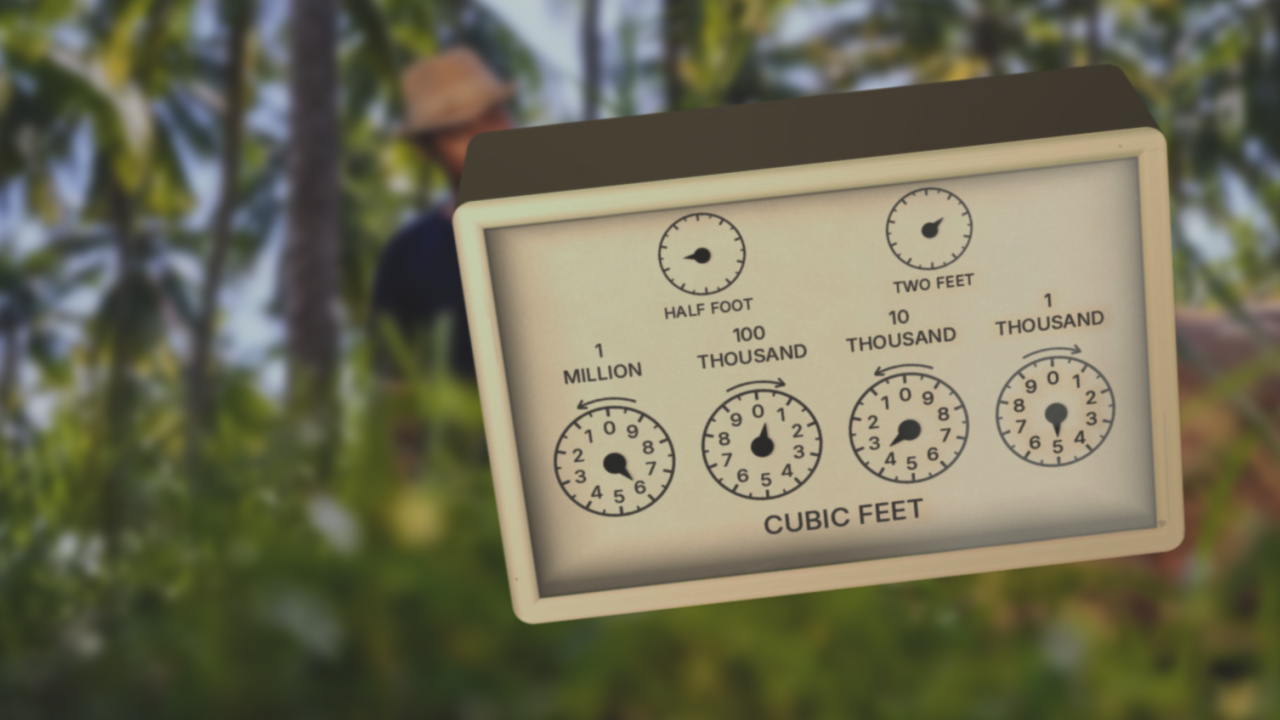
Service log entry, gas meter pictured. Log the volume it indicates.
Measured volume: 603500 ft³
